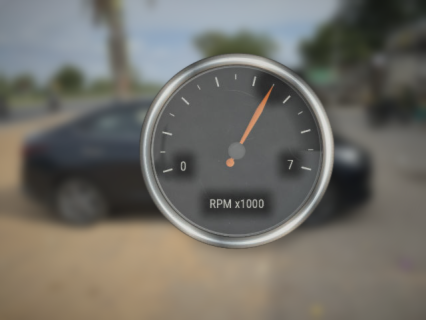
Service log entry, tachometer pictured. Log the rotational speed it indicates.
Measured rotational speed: 4500 rpm
